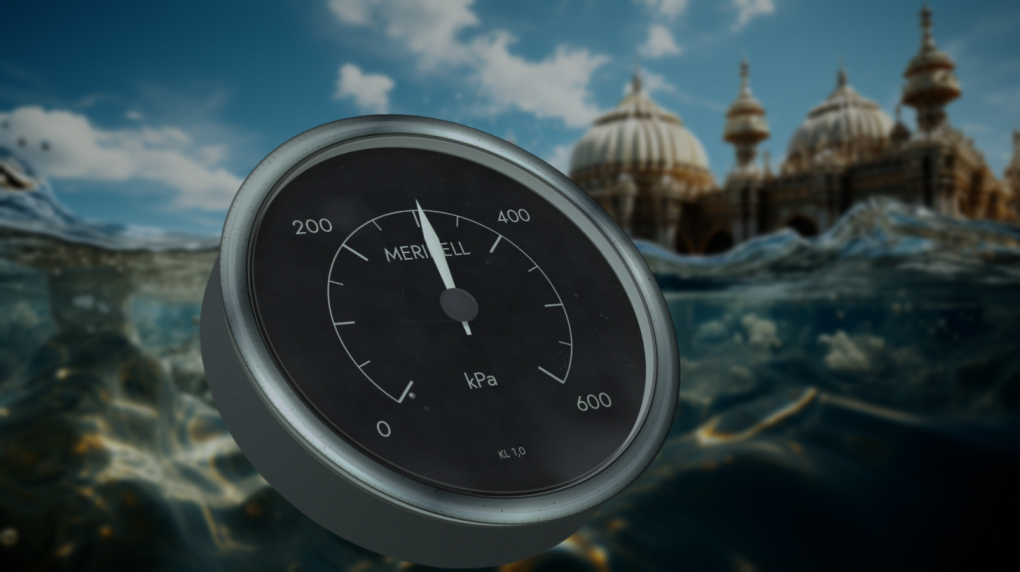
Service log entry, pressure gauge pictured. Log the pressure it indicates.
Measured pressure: 300 kPa
